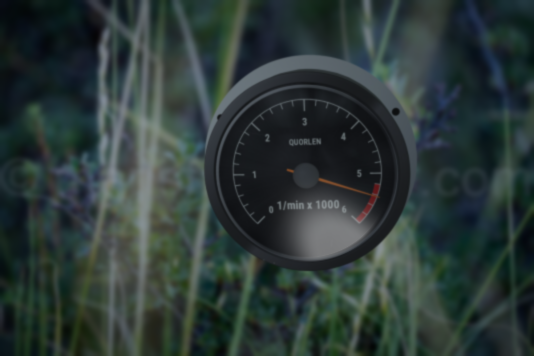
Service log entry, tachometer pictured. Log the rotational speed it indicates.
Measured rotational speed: 5400 rpm
